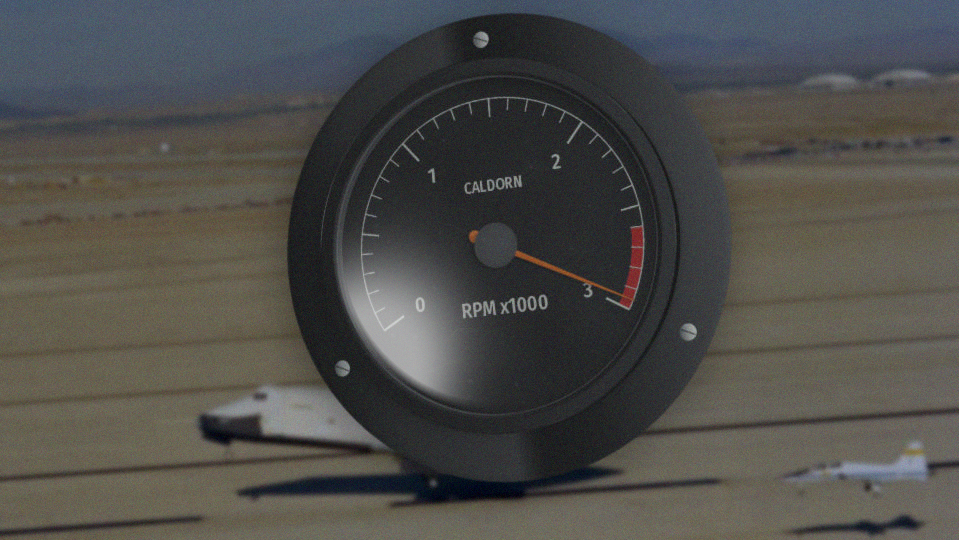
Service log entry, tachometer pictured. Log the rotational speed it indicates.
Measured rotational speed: 2950 rpm
